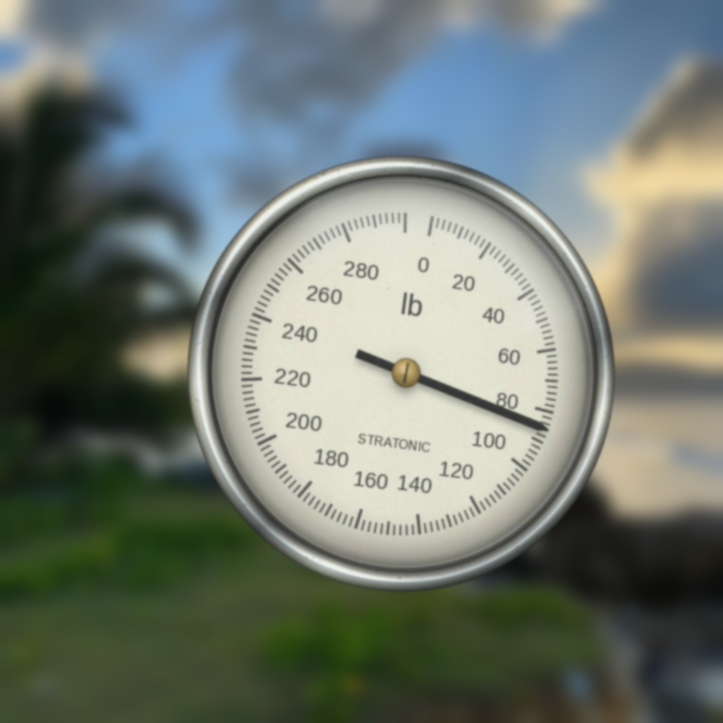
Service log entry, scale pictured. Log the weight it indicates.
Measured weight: 86 lb
